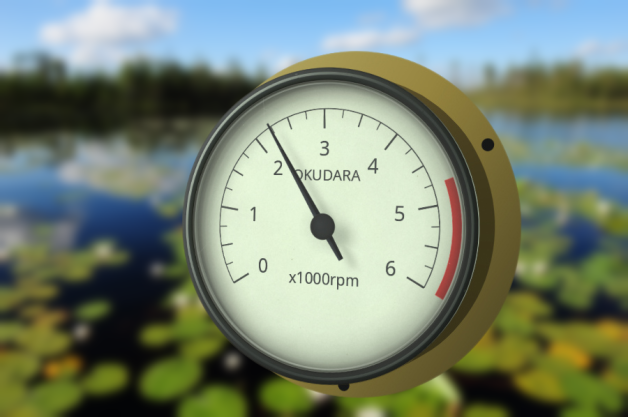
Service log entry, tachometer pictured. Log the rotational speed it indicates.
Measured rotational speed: 2250 rpm
